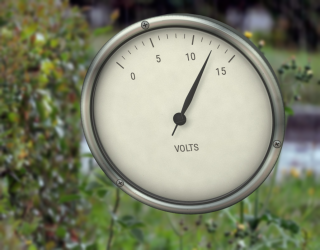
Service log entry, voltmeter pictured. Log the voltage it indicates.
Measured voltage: 12.5 V
